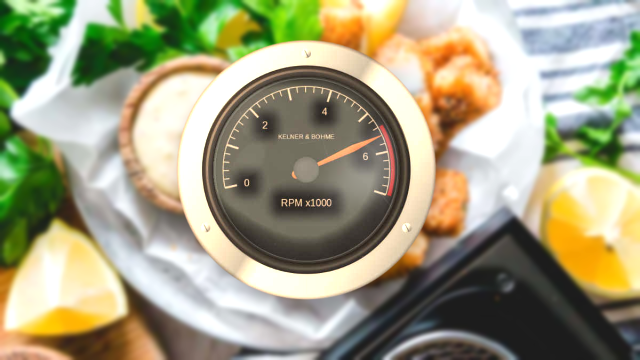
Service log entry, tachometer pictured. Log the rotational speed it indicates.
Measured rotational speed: 5600 rpm
